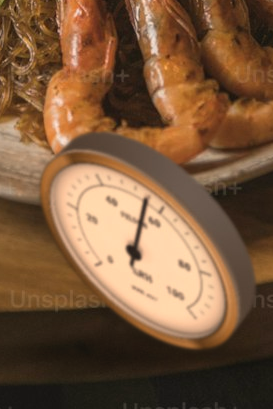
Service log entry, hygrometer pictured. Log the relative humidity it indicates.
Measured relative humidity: 56 %
